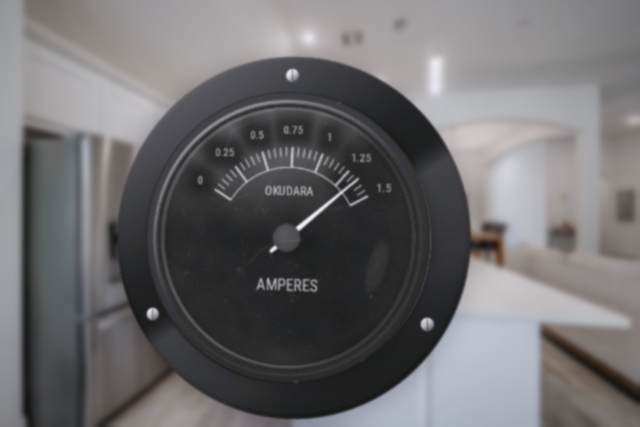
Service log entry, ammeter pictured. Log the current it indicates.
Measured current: 1.35 A
